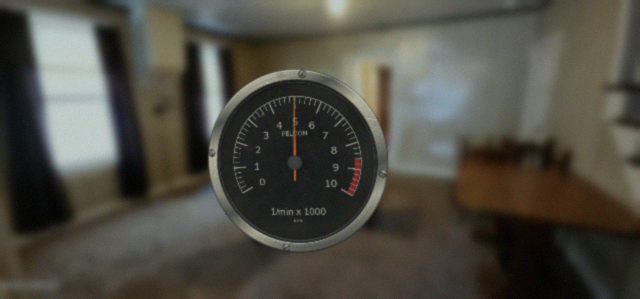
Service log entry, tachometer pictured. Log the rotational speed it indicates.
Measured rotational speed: 5000 rpm
